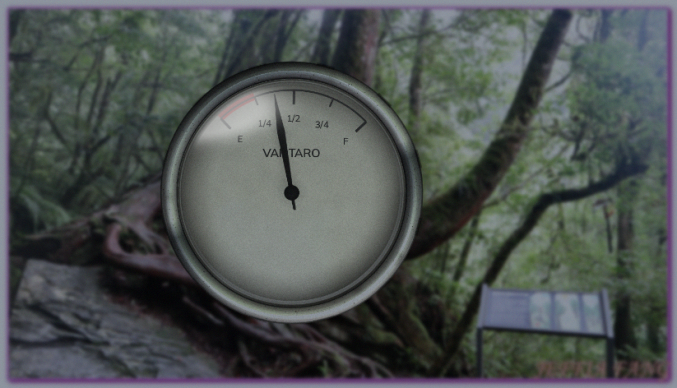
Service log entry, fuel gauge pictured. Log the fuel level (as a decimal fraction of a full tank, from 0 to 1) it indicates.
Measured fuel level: 0.375
